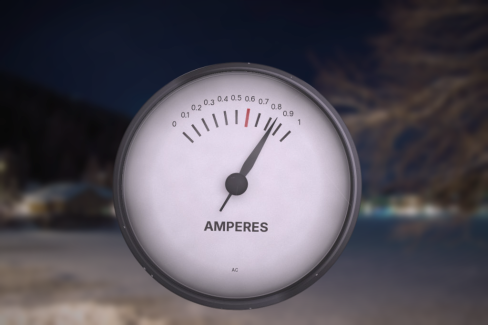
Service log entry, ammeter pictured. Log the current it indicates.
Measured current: 0.85 A
